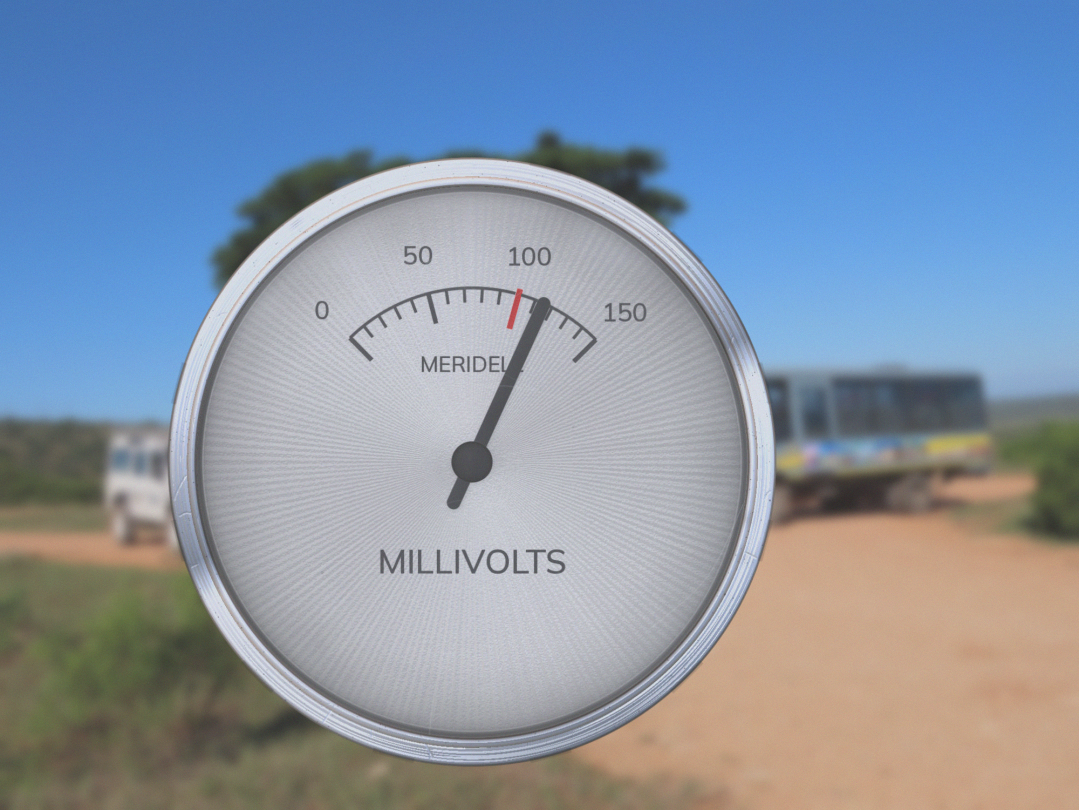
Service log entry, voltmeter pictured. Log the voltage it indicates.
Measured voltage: 115 mV
